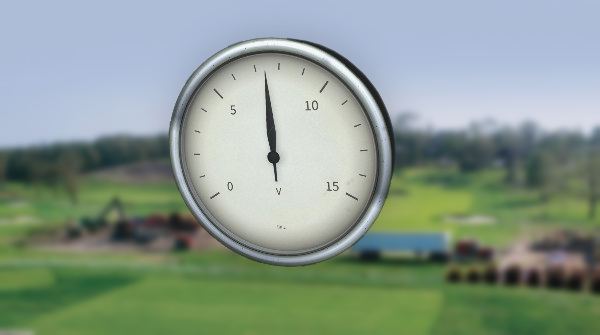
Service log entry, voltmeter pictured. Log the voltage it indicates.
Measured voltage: 7.5 V
